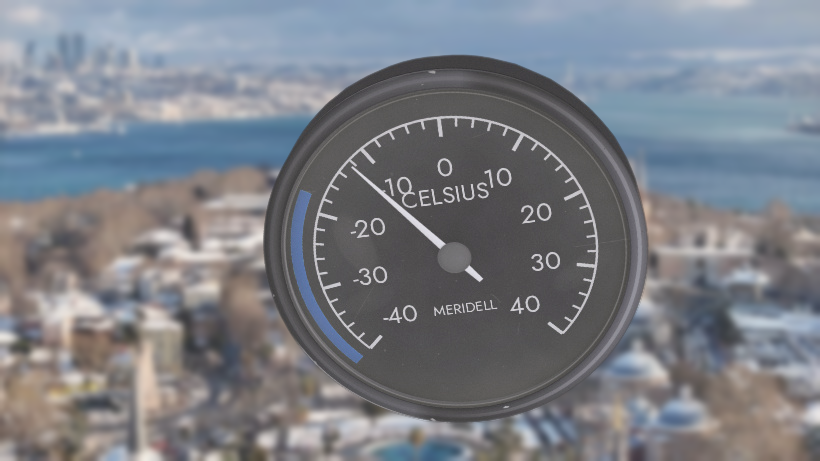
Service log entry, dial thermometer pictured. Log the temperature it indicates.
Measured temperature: -12 °C
